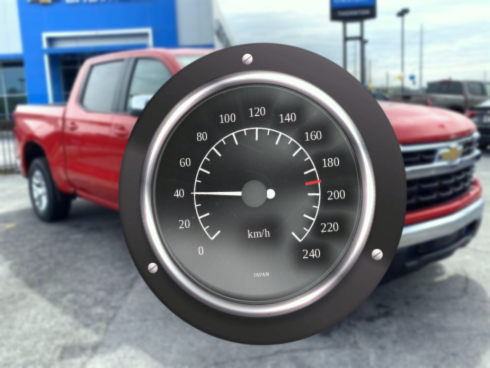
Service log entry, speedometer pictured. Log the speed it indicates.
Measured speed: 40 km/h
